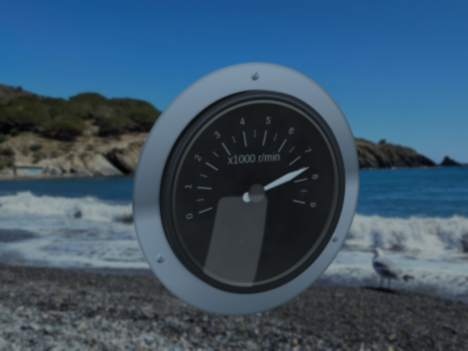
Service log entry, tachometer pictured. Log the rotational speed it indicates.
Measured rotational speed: 7500 rpm
